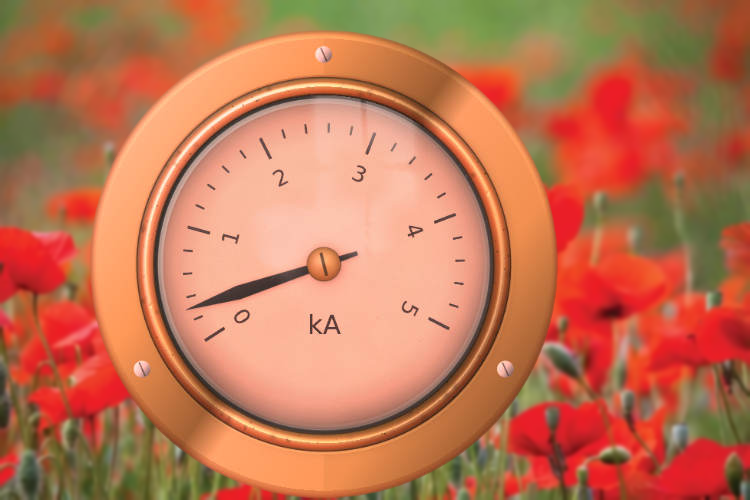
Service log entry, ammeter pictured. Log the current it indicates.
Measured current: 0.3 kA
